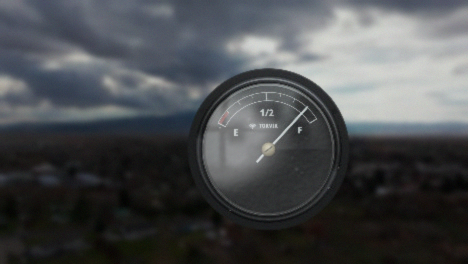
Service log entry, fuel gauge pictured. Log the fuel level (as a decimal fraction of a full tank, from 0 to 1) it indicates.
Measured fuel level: 0.875
